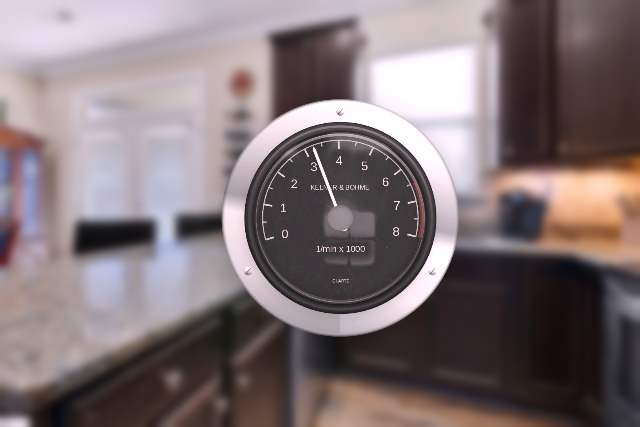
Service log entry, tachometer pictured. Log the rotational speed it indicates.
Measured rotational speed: 3250 rpm
